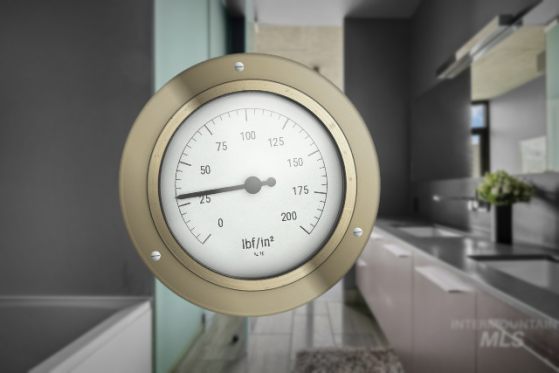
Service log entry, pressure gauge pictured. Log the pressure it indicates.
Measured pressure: 30 psi
